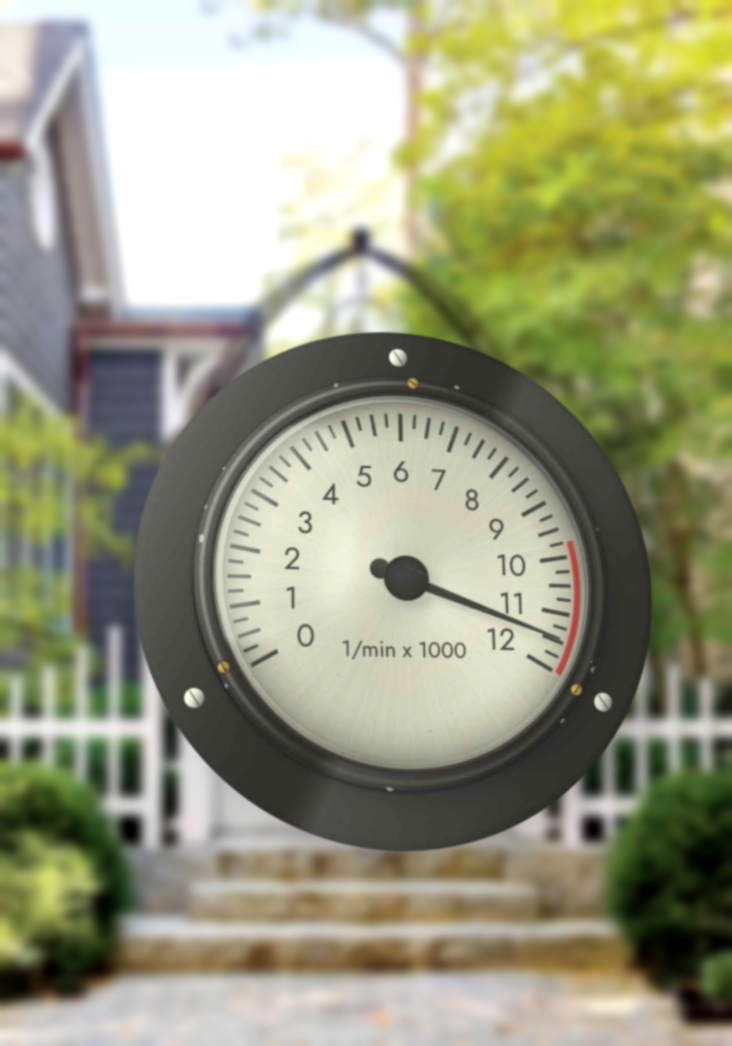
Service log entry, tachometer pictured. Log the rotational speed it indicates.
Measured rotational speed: 11500 rpm
